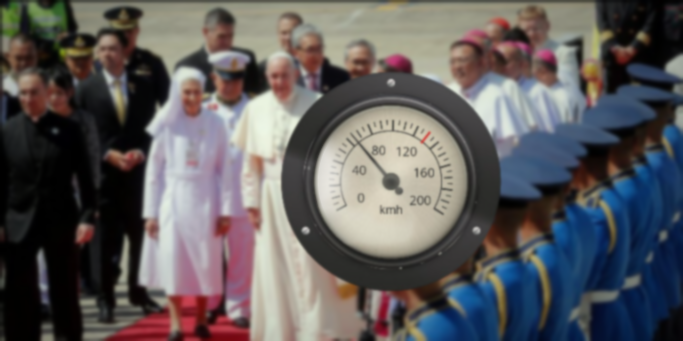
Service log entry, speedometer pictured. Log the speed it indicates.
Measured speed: 65 km/h
